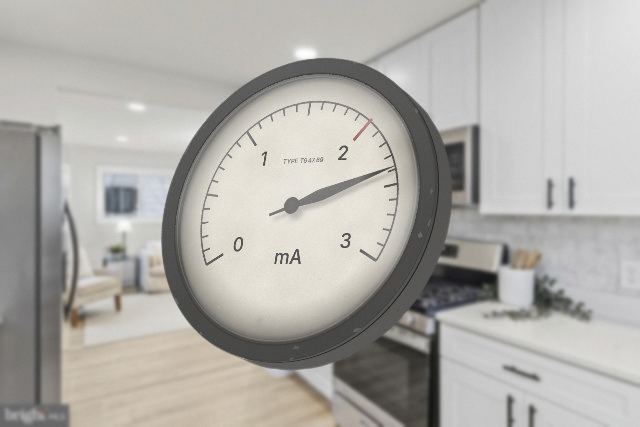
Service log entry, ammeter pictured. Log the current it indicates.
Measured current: 2.4 mA
